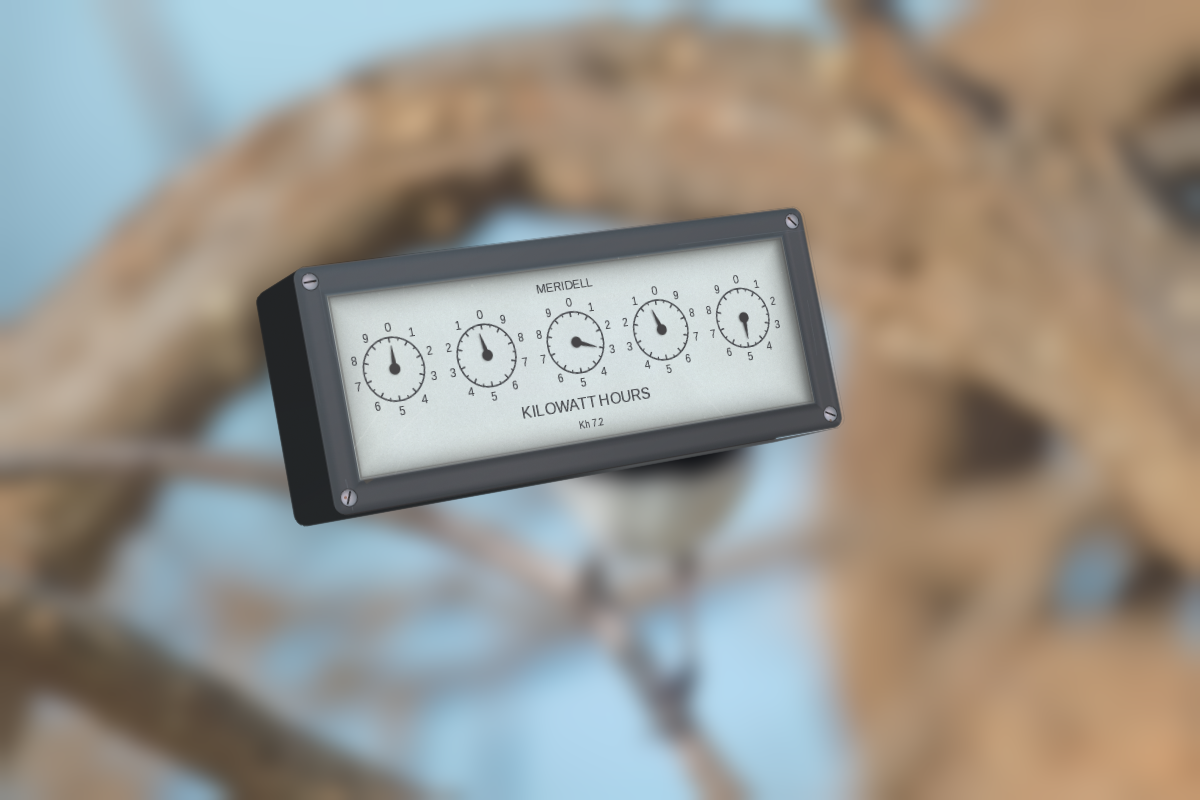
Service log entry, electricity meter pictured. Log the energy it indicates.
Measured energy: 305 kWh
